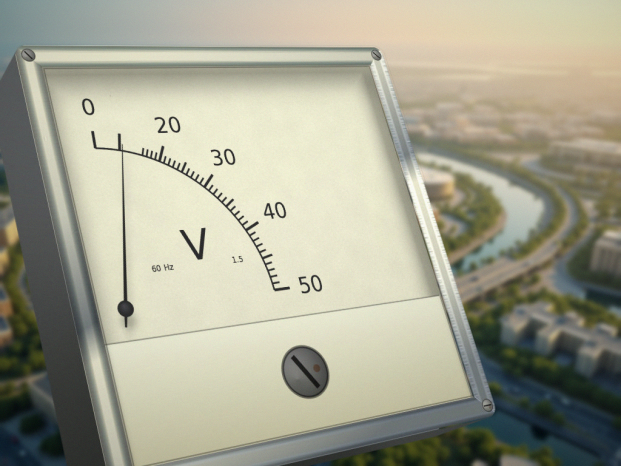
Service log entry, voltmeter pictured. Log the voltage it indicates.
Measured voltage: 10 V
